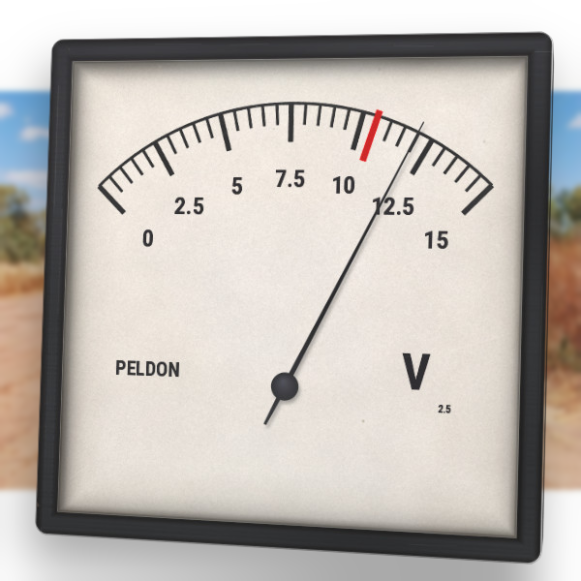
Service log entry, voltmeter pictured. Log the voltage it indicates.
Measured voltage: 12 V
